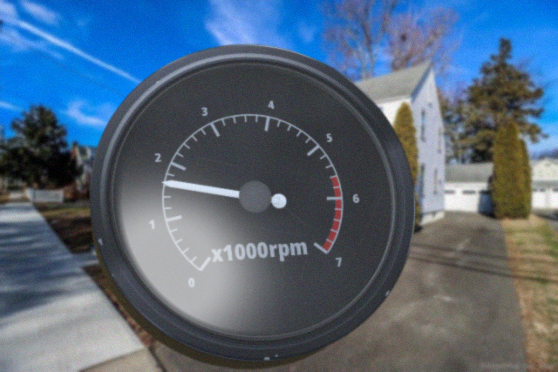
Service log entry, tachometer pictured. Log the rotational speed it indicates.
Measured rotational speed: 1600 rpm
